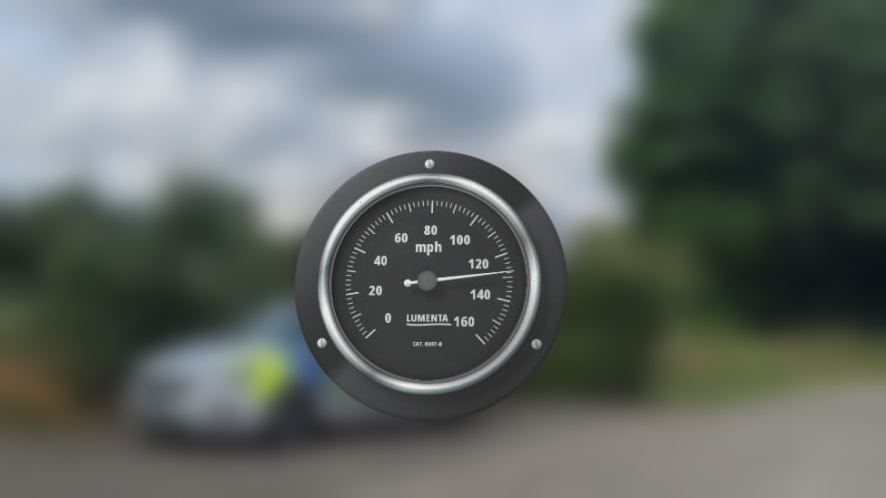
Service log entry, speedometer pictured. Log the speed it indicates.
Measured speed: 128 mph
